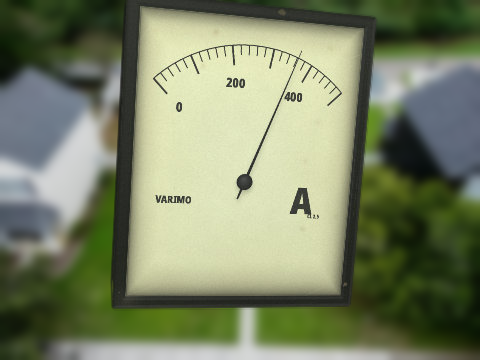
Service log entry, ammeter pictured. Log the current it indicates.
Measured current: 360 A
